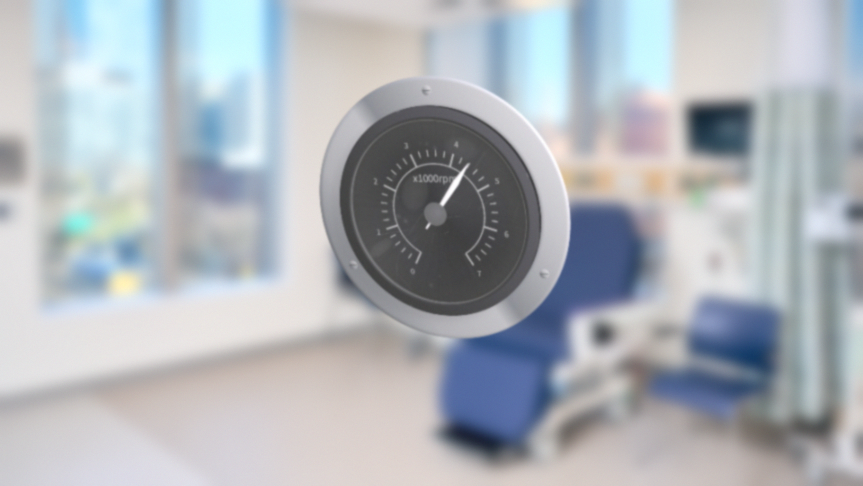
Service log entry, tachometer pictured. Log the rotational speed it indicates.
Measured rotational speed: 4400 rpm
